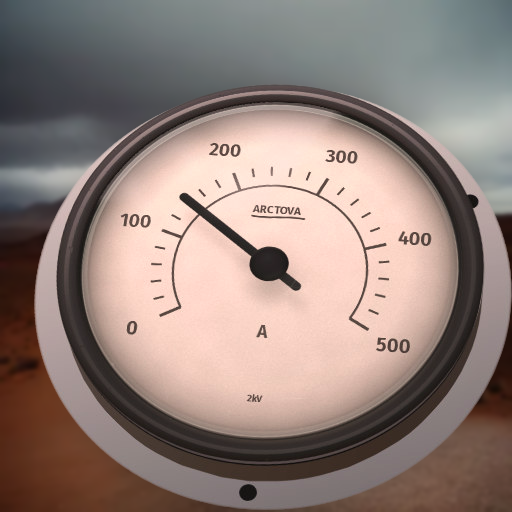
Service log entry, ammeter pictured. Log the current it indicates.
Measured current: 140 A
